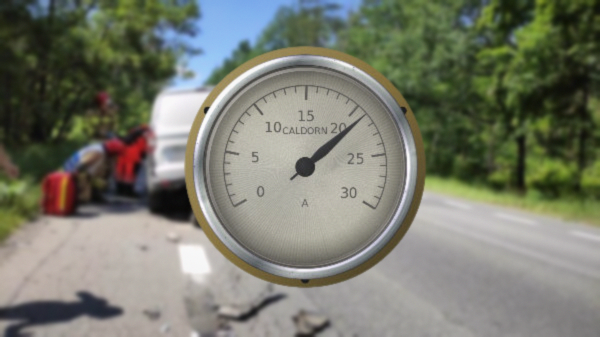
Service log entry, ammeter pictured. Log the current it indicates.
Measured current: 21 A
